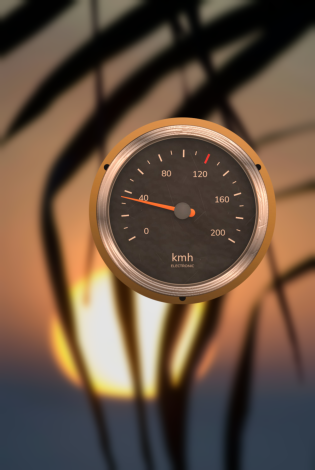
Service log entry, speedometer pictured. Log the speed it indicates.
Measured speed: 35 km/h
